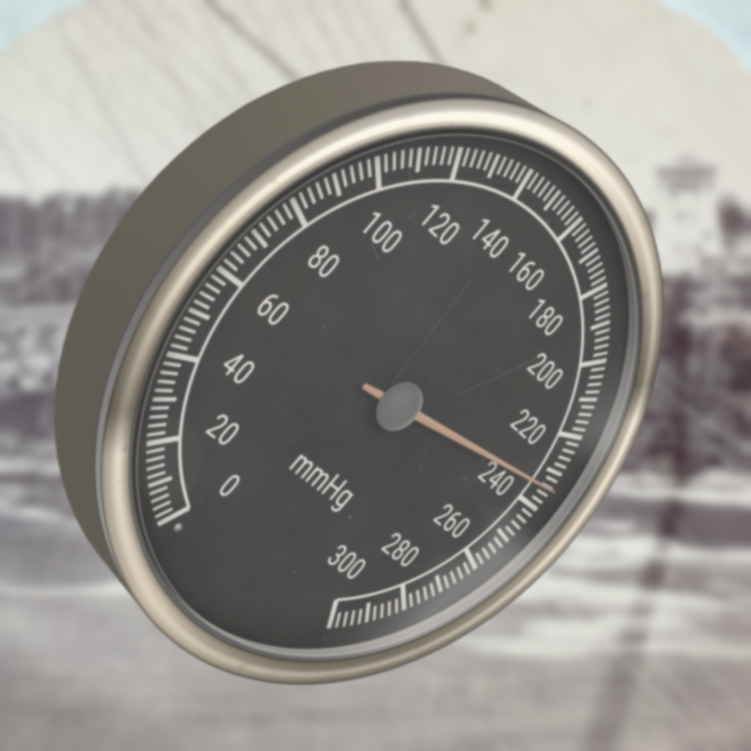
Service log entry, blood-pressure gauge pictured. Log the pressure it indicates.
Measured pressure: 234 mmHg
